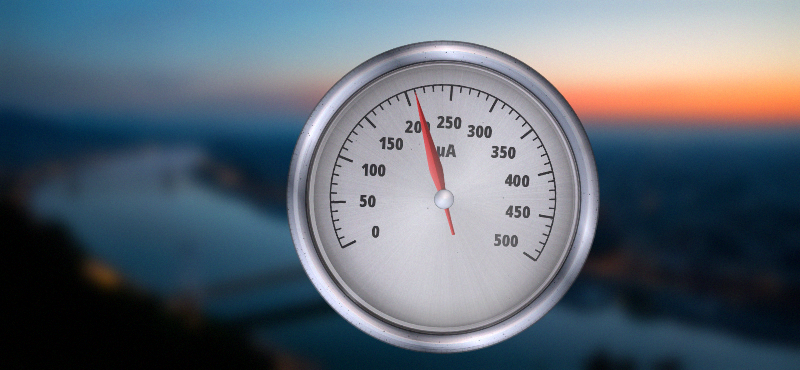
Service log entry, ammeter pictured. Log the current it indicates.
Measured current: 210 µA
